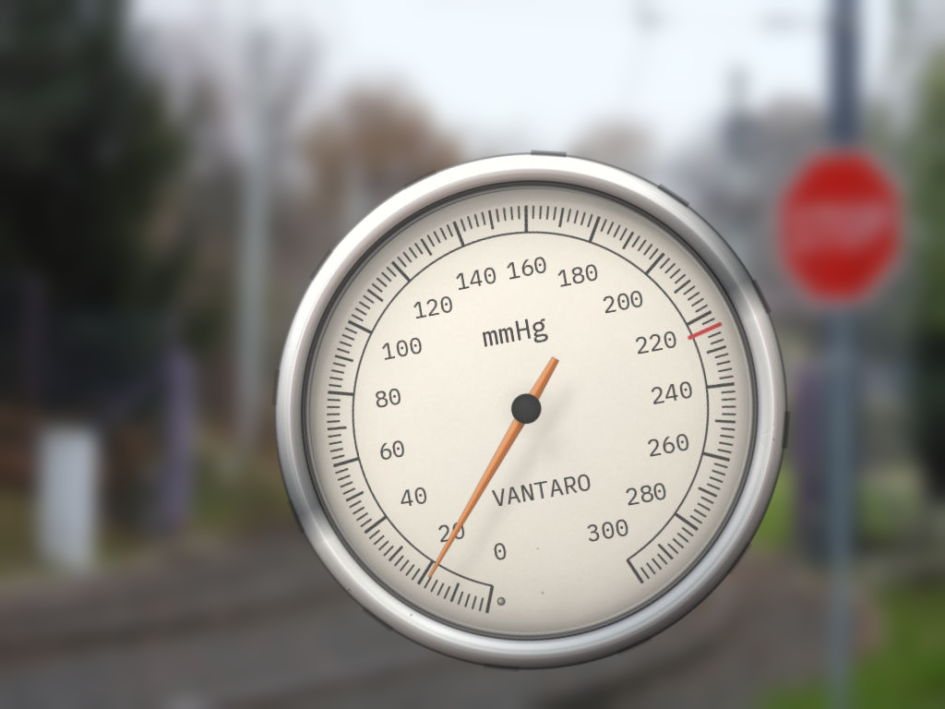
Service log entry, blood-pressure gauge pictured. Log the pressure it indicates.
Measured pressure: 18 mmHg
